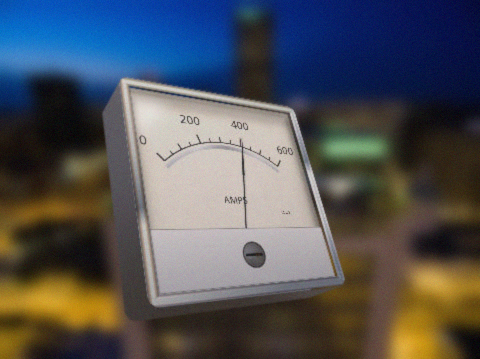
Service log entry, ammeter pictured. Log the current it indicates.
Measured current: 400 A
